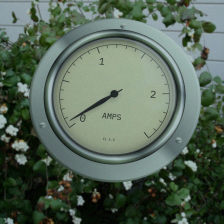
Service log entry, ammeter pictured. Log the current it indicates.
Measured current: 0.05 A
